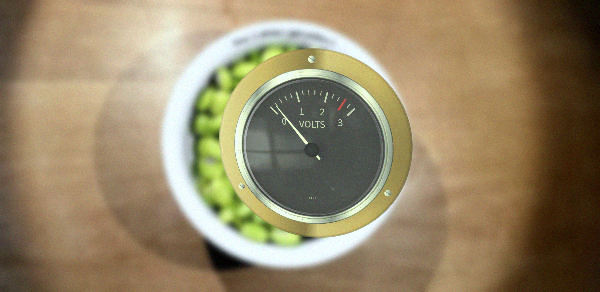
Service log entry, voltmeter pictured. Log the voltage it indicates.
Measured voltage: 0.2 V
